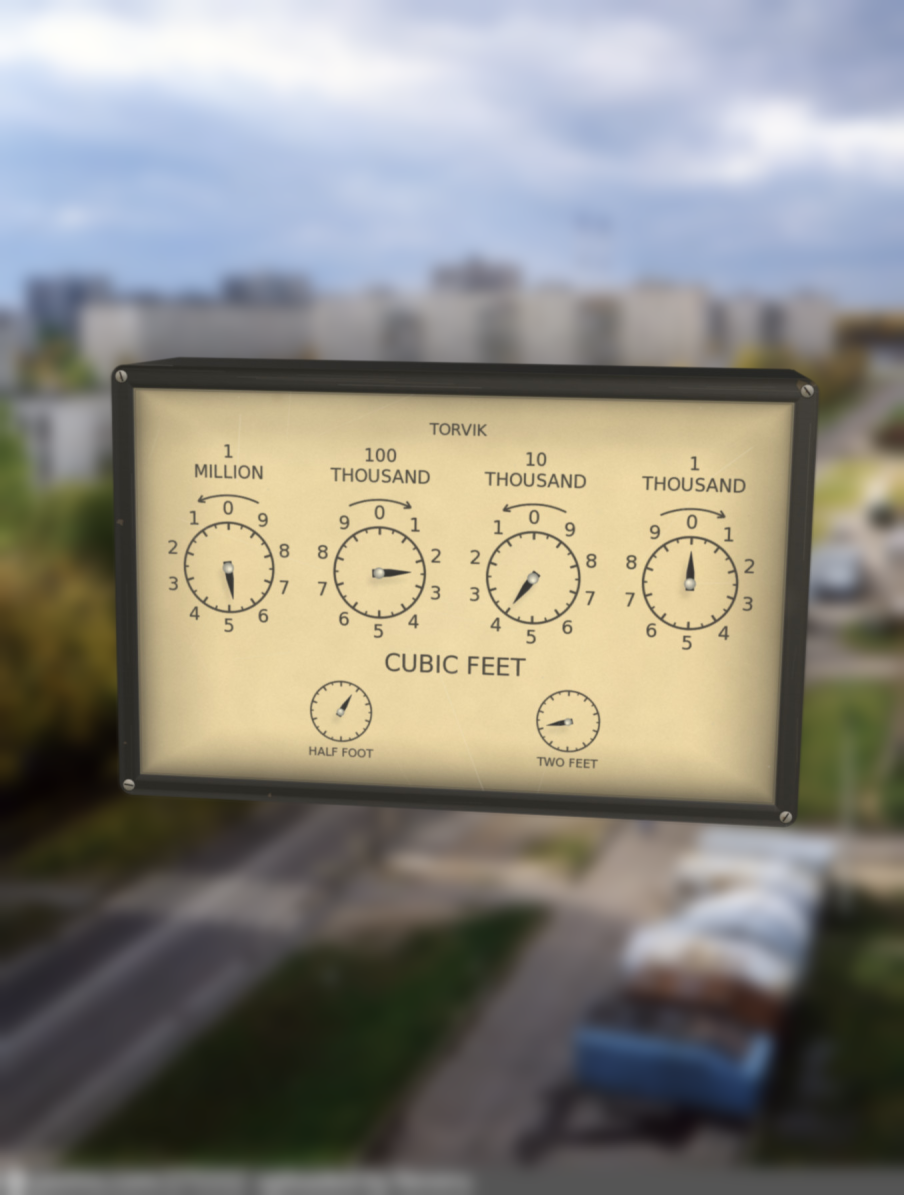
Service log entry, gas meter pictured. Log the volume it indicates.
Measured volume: 524000 ft³
